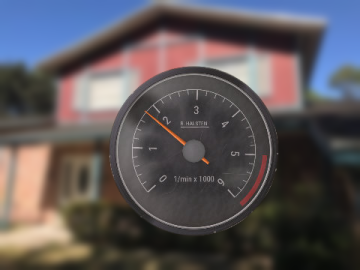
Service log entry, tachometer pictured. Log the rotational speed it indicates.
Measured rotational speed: 1800 rpm
